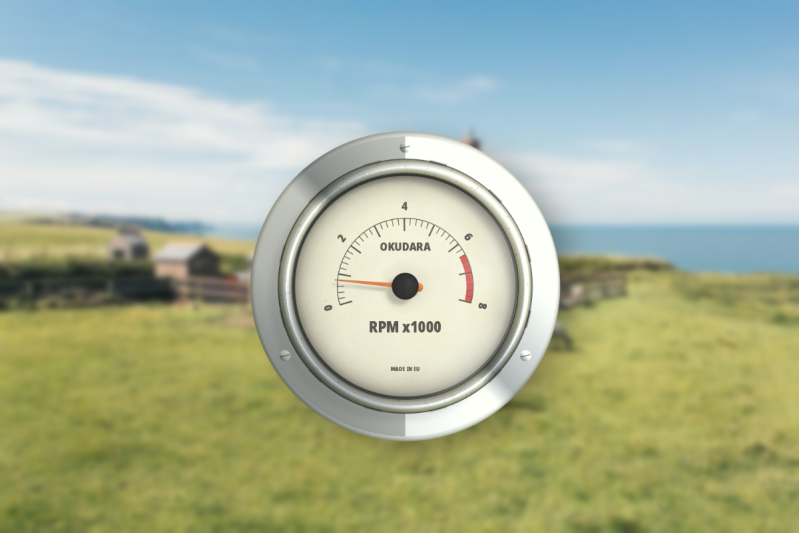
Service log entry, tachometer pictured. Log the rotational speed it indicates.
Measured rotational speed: 800 rpm
